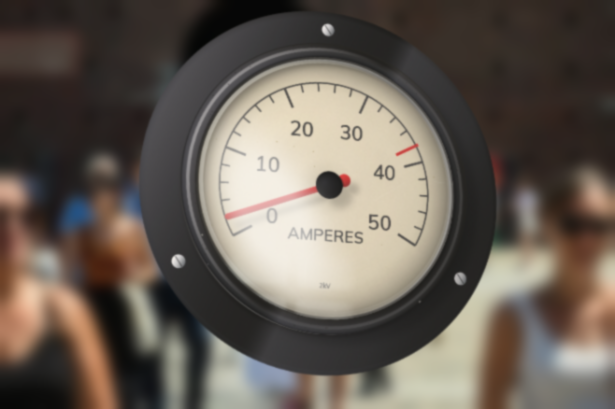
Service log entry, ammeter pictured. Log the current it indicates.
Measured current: 2 A
